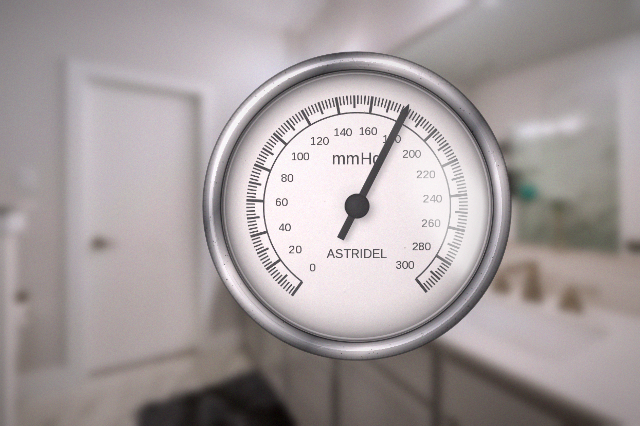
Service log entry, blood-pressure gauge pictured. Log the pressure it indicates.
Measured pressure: 180 mmHg
